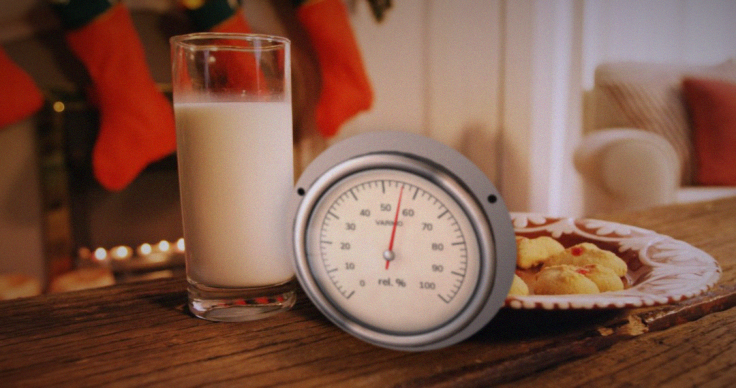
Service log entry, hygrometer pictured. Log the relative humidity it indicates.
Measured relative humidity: 56 %
